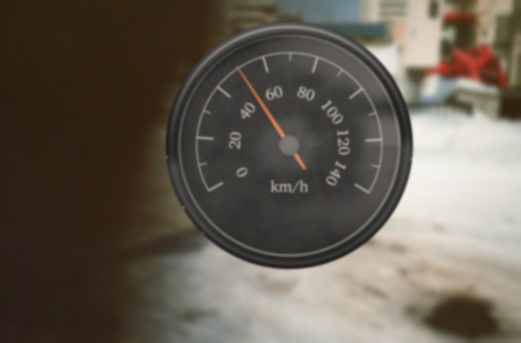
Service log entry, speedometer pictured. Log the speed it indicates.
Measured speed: 50 km/h
